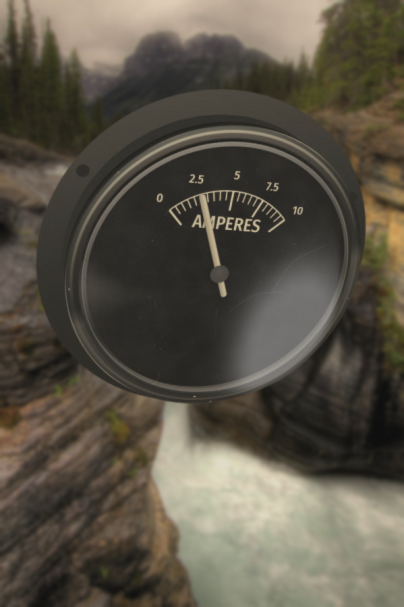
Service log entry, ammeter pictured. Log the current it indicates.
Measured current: 2.5 A
